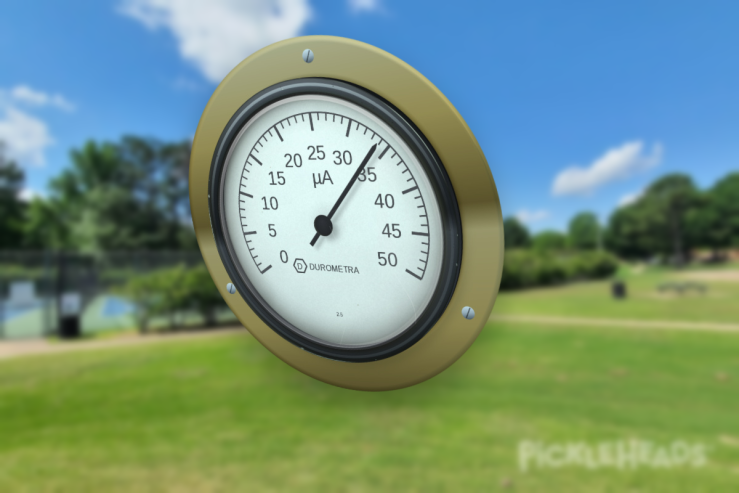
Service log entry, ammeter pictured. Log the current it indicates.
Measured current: 34 µA
